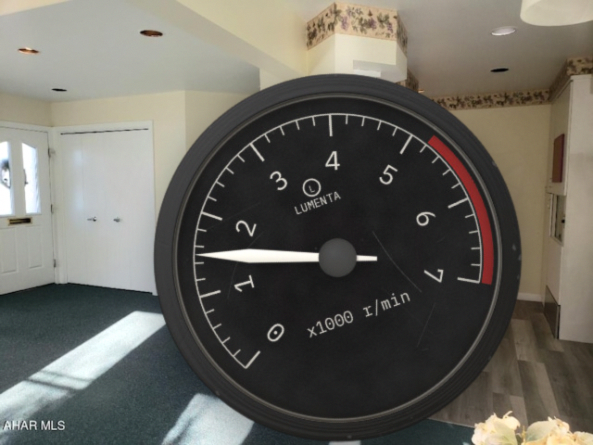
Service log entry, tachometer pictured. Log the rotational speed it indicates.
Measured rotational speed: 1500 rpm
